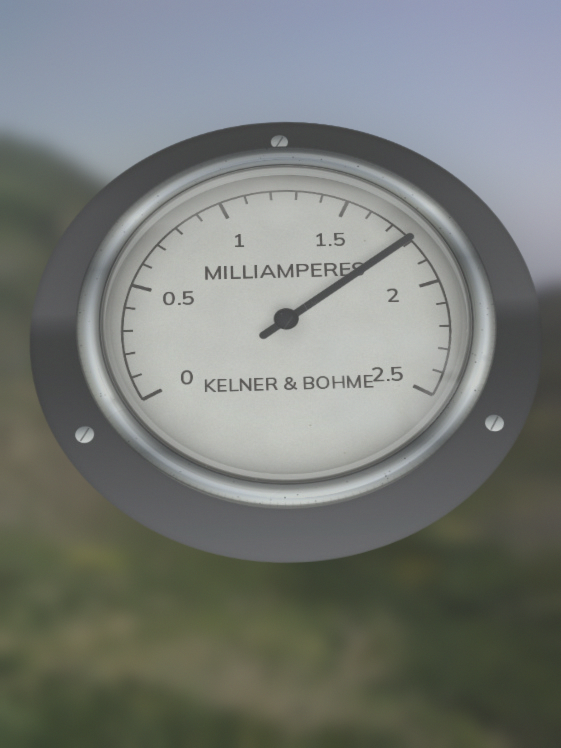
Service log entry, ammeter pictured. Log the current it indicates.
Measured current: 1.8 mA
